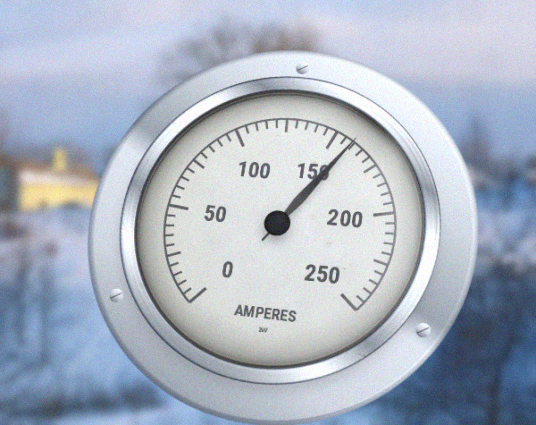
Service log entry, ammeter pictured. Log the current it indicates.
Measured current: 160 A
